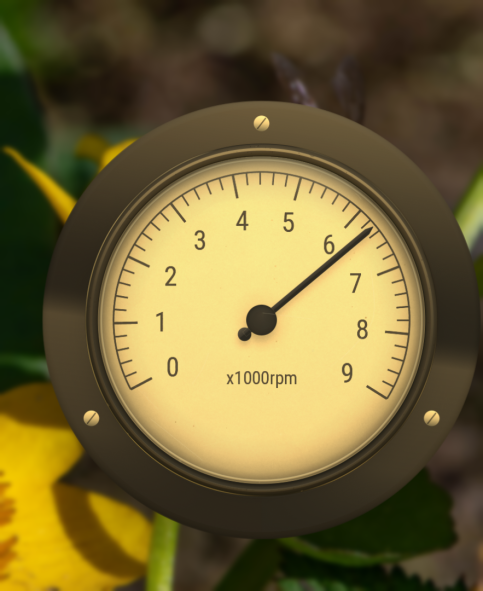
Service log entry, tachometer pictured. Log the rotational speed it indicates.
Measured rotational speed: 6300 rpm
